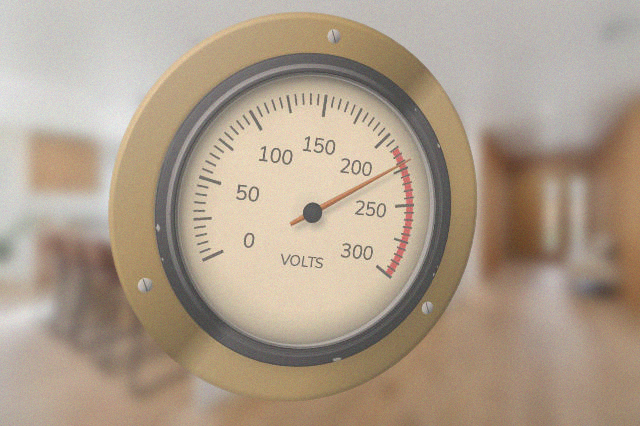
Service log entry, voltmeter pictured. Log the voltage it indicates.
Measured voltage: 220 V
